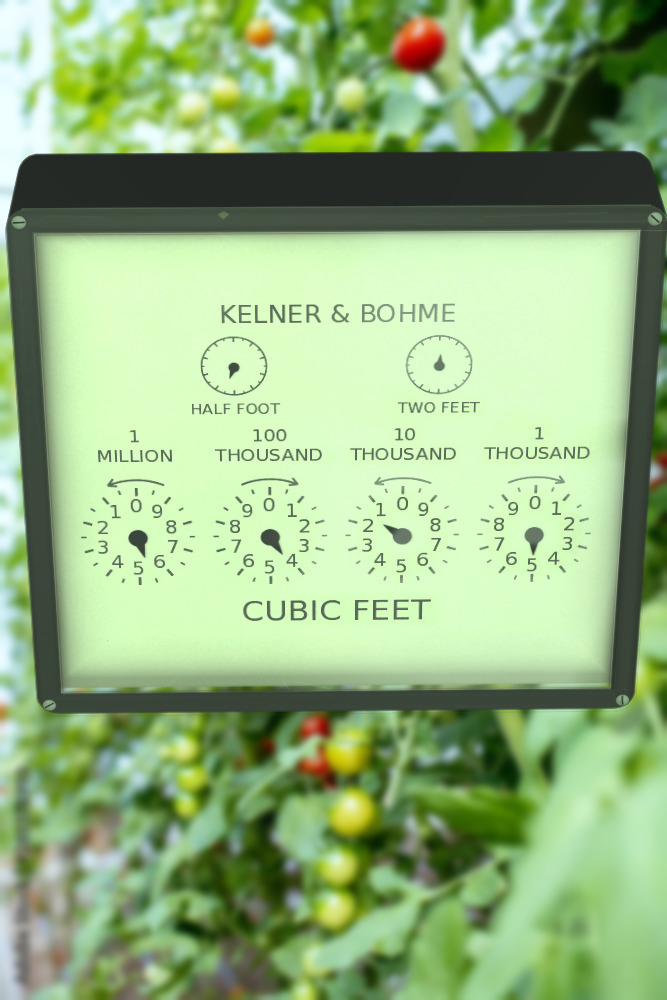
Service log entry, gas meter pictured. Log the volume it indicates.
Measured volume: 541500 ft³
